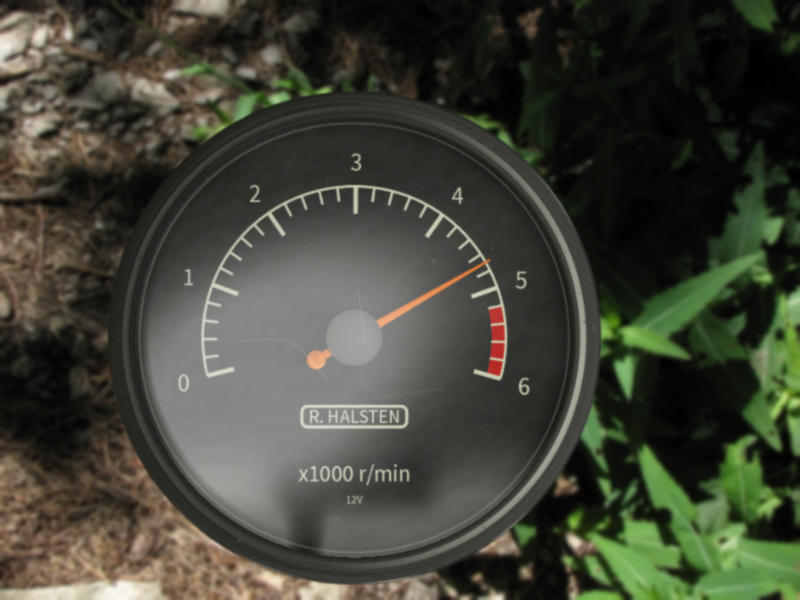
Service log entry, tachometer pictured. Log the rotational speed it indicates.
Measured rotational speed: 4700 rpm
